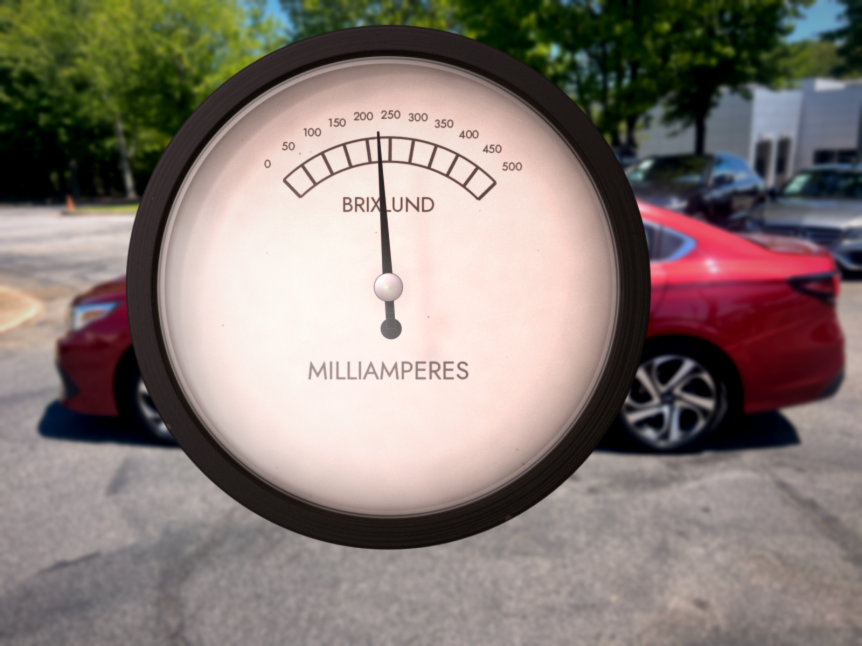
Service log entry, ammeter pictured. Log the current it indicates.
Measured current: 225 mA
